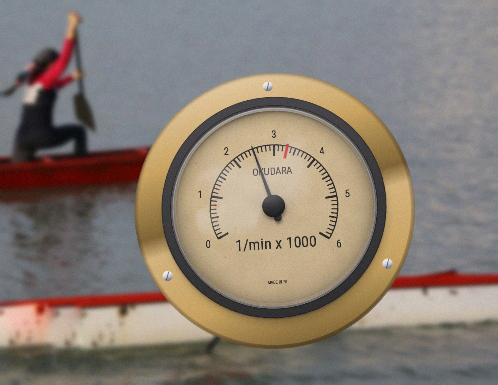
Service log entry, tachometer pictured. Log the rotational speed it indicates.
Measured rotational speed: 2500 rpm
